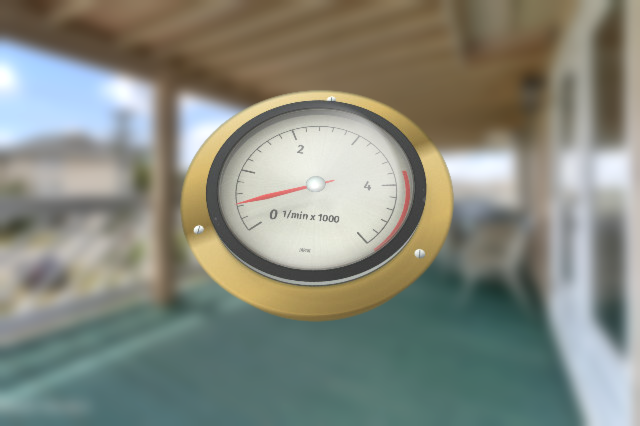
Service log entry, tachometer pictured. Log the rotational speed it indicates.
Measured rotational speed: 400 rpm
